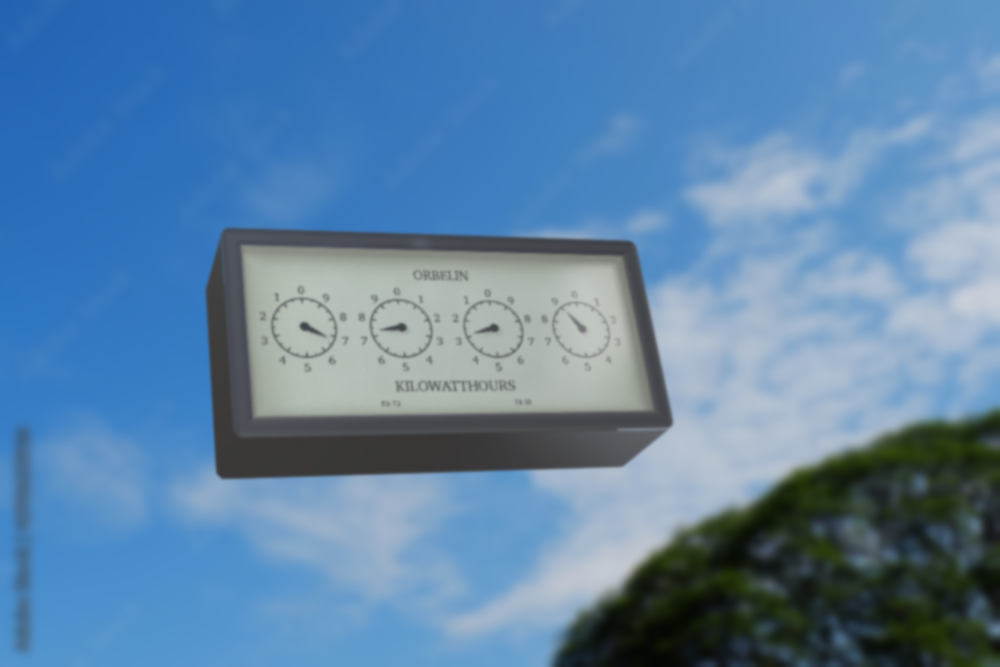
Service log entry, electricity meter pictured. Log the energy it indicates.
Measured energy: 6729 kWh
